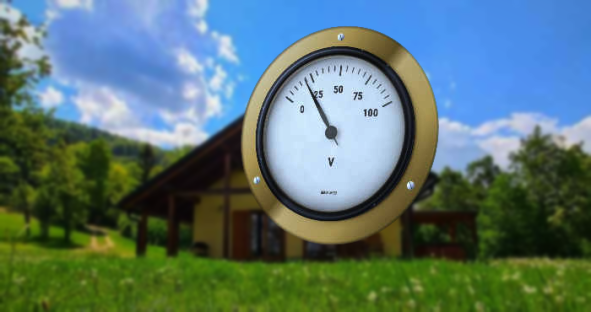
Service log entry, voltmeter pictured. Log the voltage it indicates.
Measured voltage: 20 V
